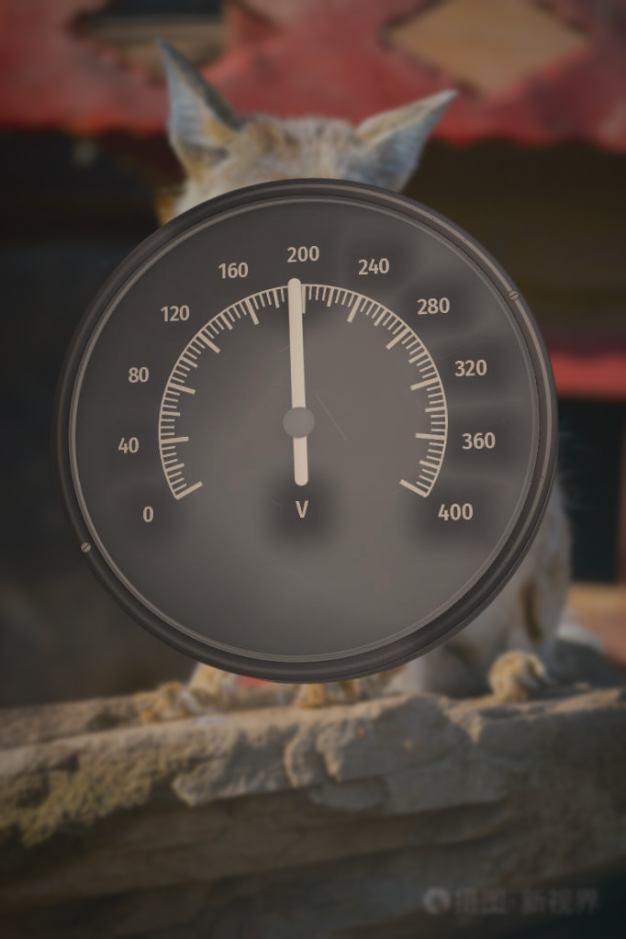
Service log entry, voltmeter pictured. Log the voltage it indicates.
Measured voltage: 195 V
